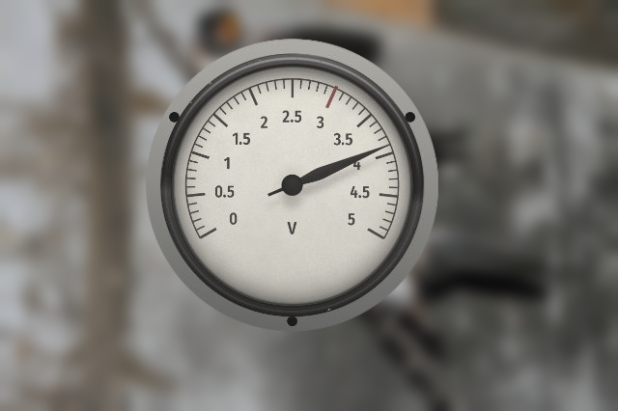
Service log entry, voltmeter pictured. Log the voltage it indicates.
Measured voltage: 3.9 V
